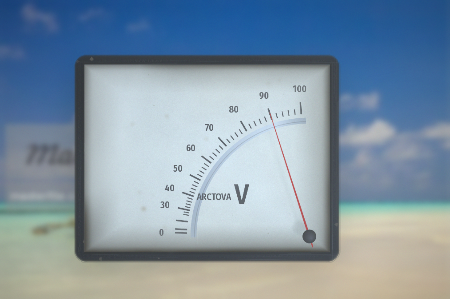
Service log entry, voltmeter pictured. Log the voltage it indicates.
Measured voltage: 90 V
